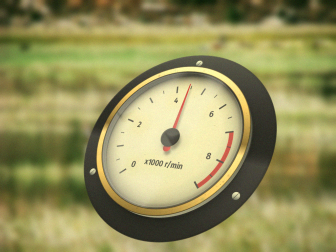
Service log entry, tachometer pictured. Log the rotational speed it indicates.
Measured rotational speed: 4500 rpm
